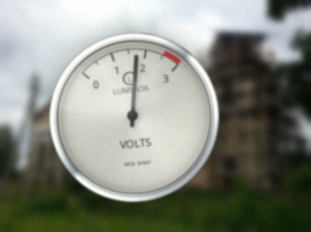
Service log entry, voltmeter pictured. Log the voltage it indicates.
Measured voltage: 1.75 V
